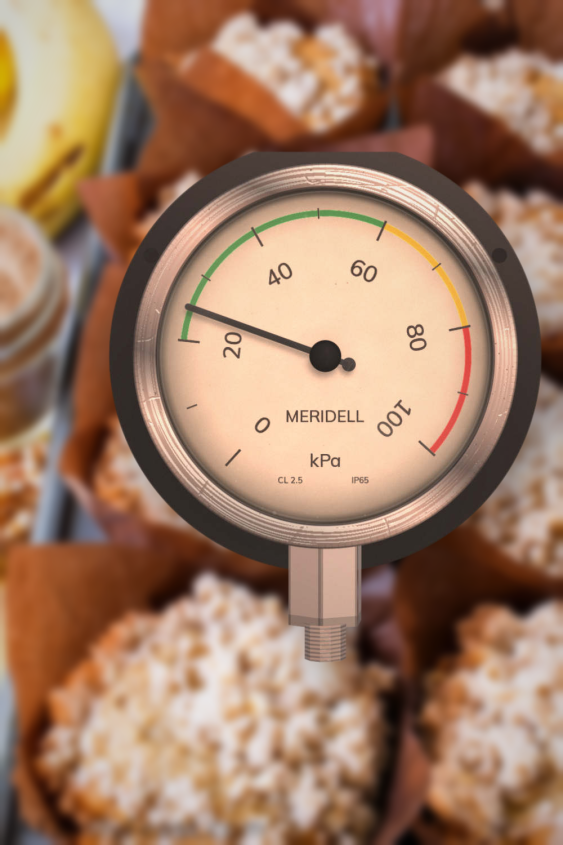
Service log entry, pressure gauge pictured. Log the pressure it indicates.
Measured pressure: 25 kPa
